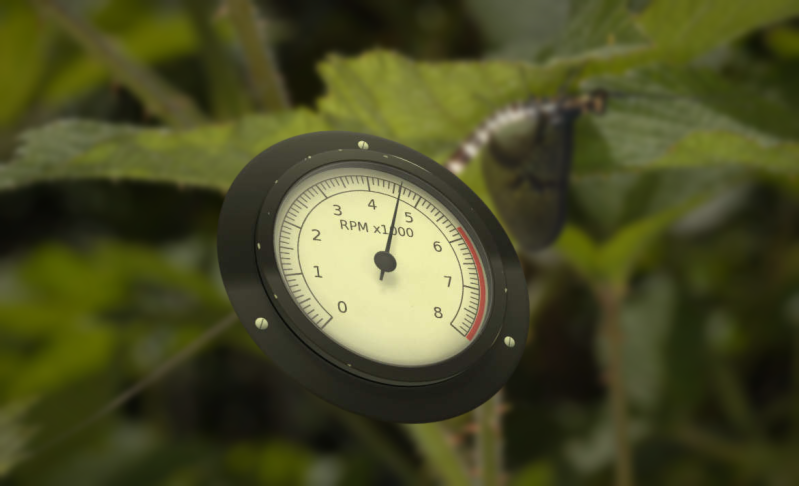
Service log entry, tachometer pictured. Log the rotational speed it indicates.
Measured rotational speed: 4600 rpm
